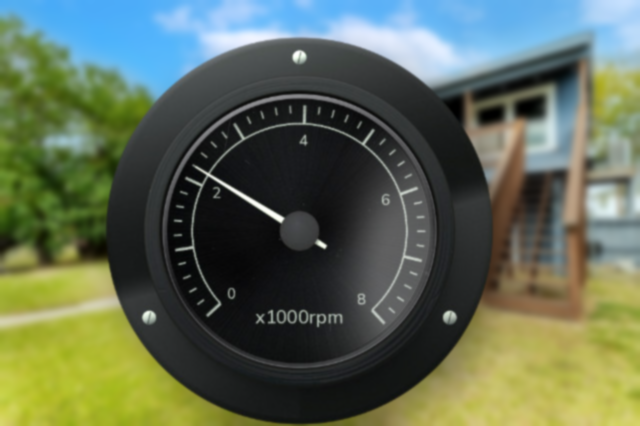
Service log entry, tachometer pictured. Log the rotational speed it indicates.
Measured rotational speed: 2200 rpm
